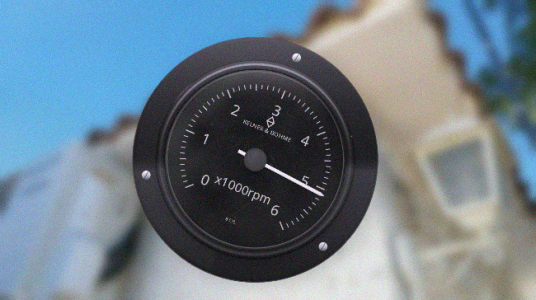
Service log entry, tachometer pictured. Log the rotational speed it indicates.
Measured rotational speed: 5100 rpm
